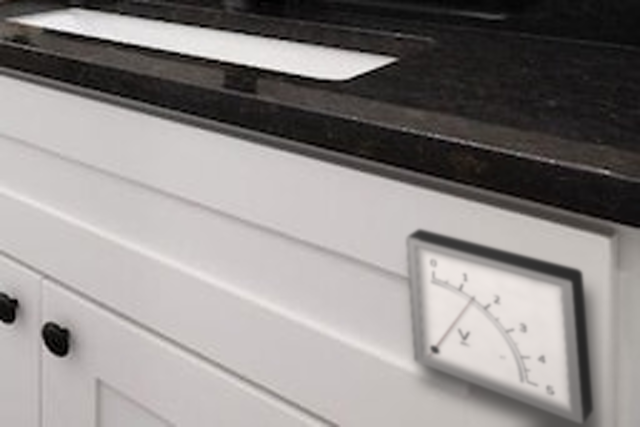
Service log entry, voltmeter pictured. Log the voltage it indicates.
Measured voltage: 1.5 V
